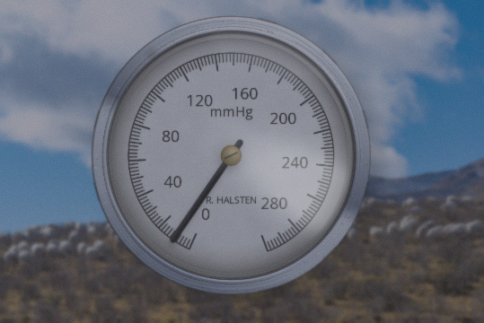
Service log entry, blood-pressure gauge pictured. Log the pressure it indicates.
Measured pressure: 10 mmHg
